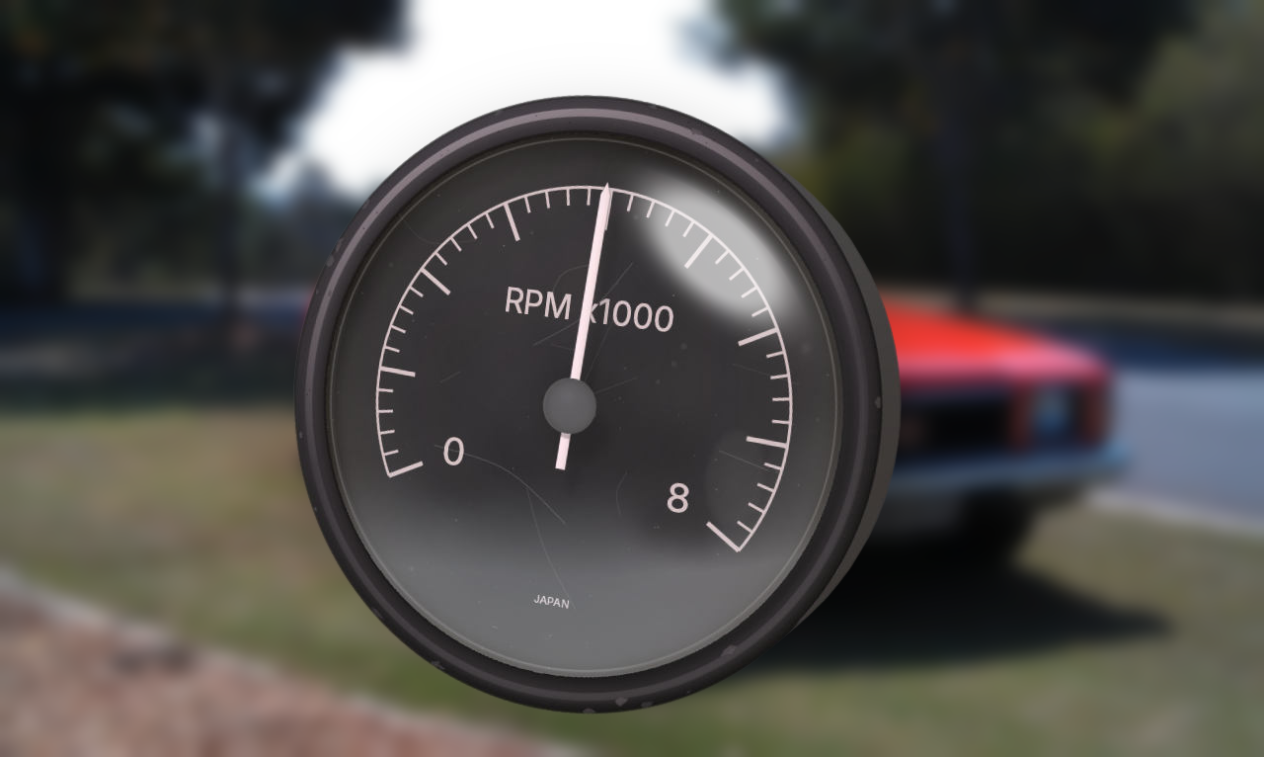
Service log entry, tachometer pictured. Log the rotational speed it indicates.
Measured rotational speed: 4000 rpm
